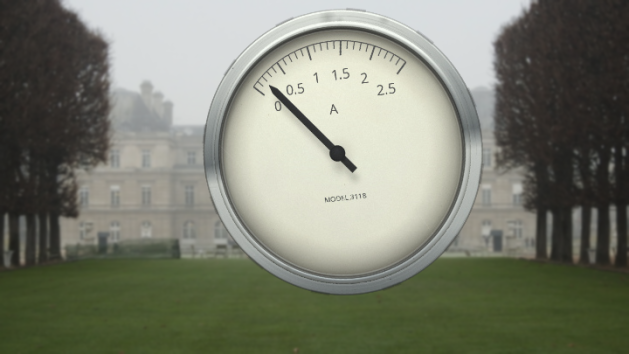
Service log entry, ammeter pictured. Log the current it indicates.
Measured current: 0.2 A
